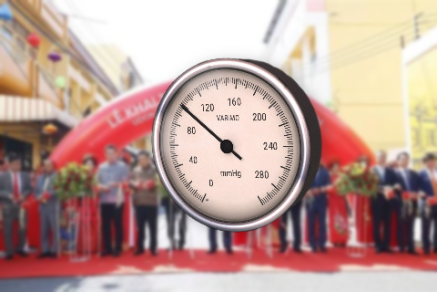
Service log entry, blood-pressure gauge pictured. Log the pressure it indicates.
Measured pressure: 100 mmHg
